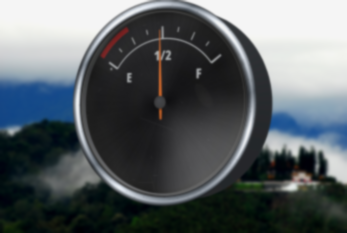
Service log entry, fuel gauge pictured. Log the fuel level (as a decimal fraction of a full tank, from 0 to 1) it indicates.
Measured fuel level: 0.5
